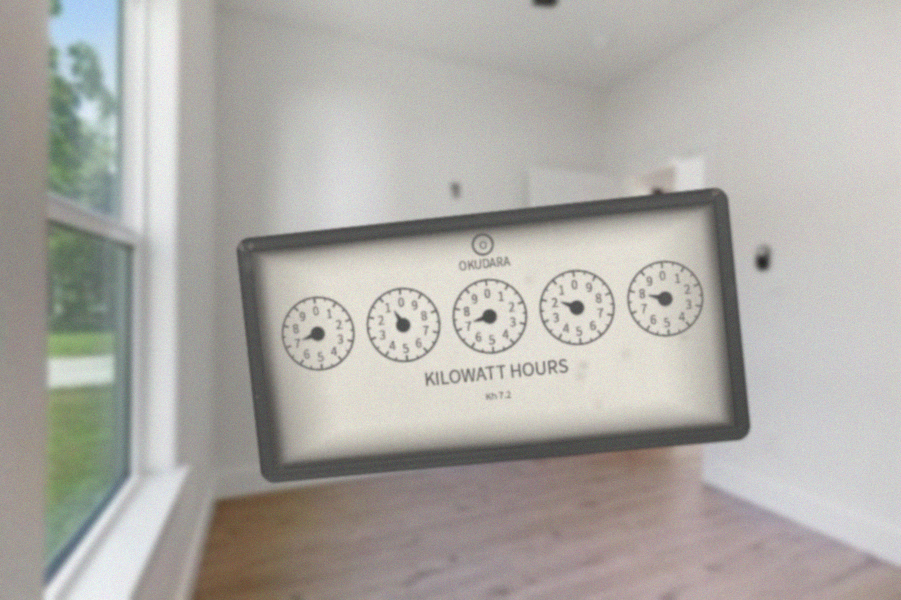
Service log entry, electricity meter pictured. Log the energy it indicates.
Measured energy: 70718 kWh
